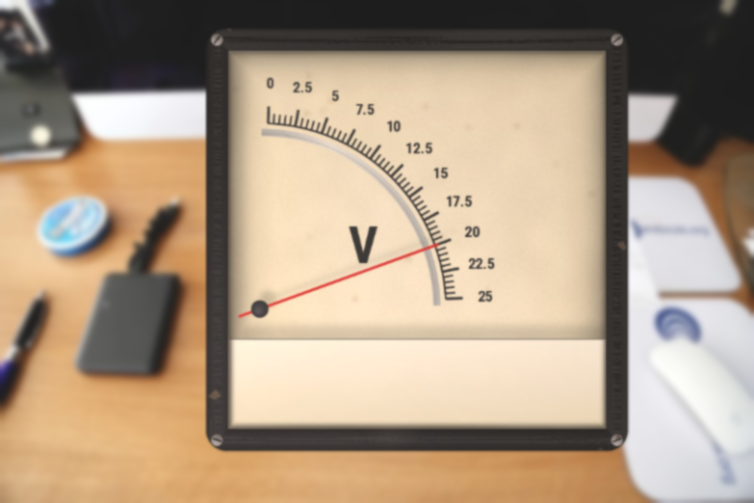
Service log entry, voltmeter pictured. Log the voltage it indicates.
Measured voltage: 20 V
